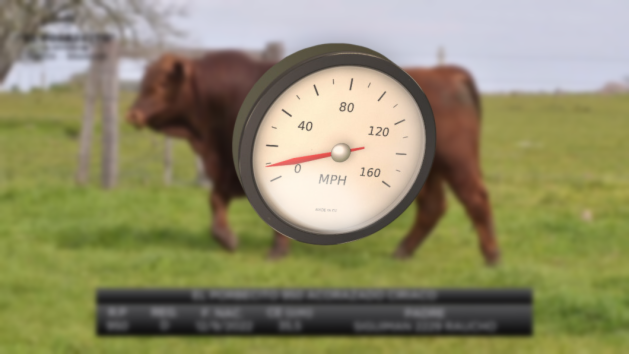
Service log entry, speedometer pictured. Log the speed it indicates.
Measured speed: 10 mph
